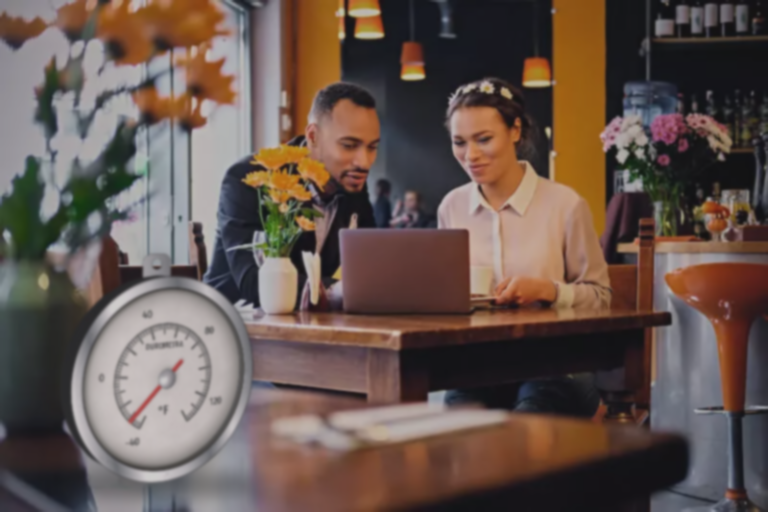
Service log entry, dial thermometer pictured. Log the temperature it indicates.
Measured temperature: -30 °F
